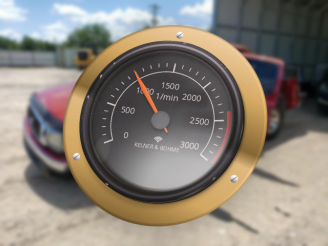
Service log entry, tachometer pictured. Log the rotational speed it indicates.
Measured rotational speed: 1000 rpm
